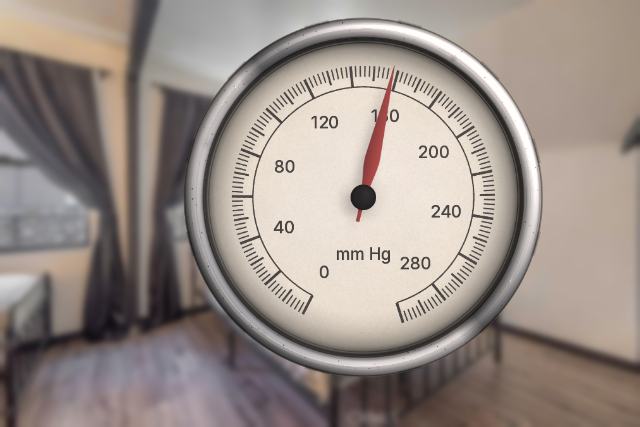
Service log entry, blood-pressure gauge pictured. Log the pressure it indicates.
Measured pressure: 158 mmHg
